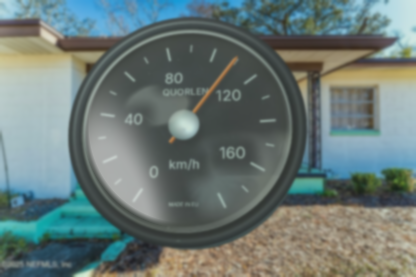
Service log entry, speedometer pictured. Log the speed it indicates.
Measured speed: 110 km/h
